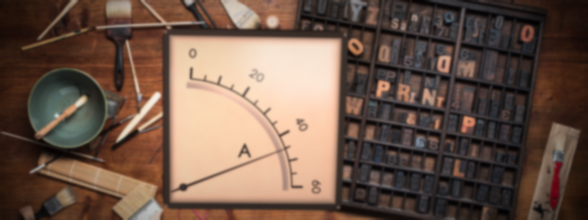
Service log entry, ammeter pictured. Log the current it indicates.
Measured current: 45 A
